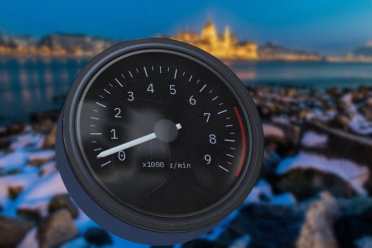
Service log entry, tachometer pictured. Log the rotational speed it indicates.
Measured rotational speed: 250 rpm
